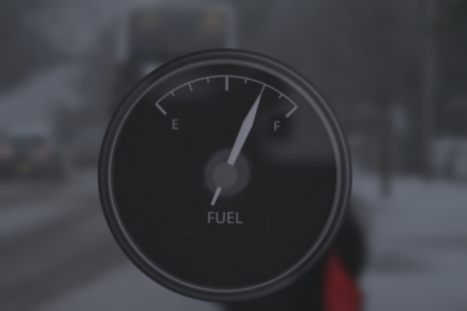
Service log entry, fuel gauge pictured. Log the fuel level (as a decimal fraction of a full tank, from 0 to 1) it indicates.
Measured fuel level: 0.75
